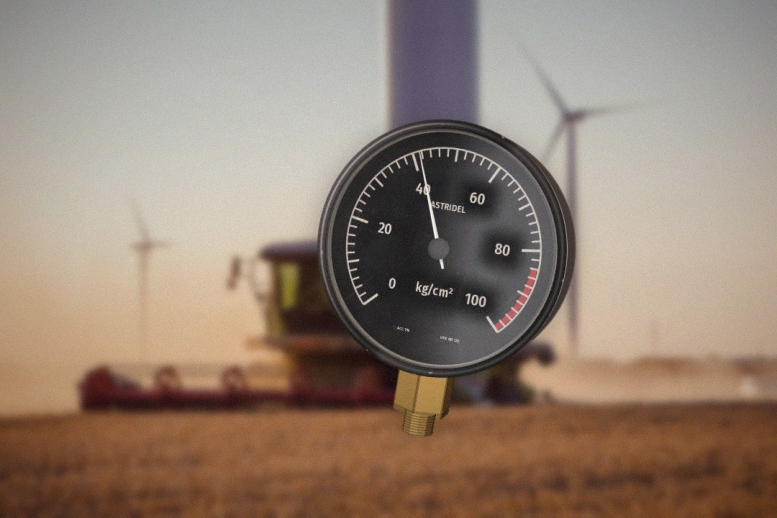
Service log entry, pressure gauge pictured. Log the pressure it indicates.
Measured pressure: 42 kg/cm²
